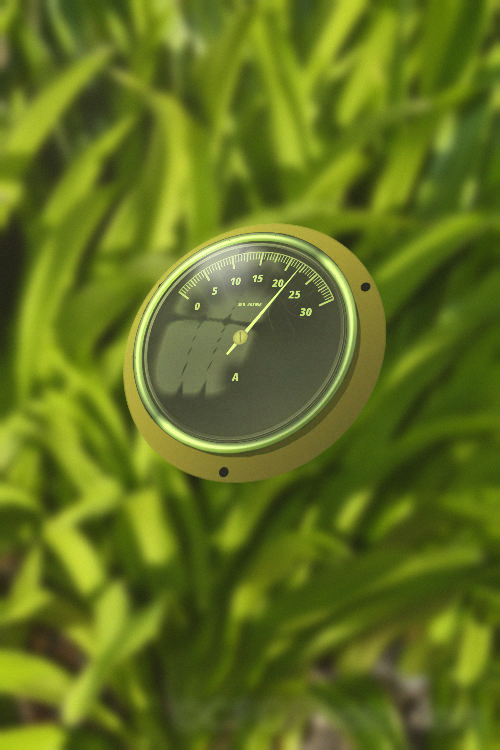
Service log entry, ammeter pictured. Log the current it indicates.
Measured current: 22.5 A
